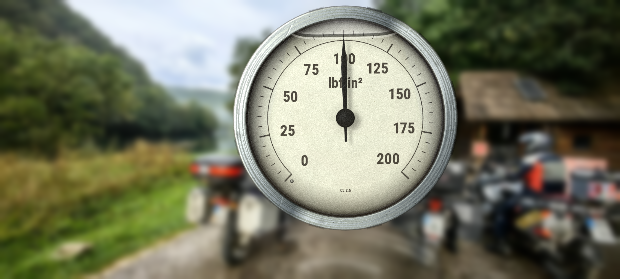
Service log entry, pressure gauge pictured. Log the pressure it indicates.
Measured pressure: 100 psi
